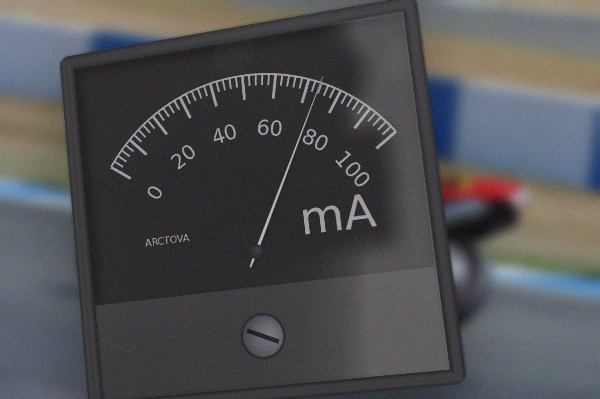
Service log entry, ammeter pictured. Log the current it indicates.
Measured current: 74 mA
